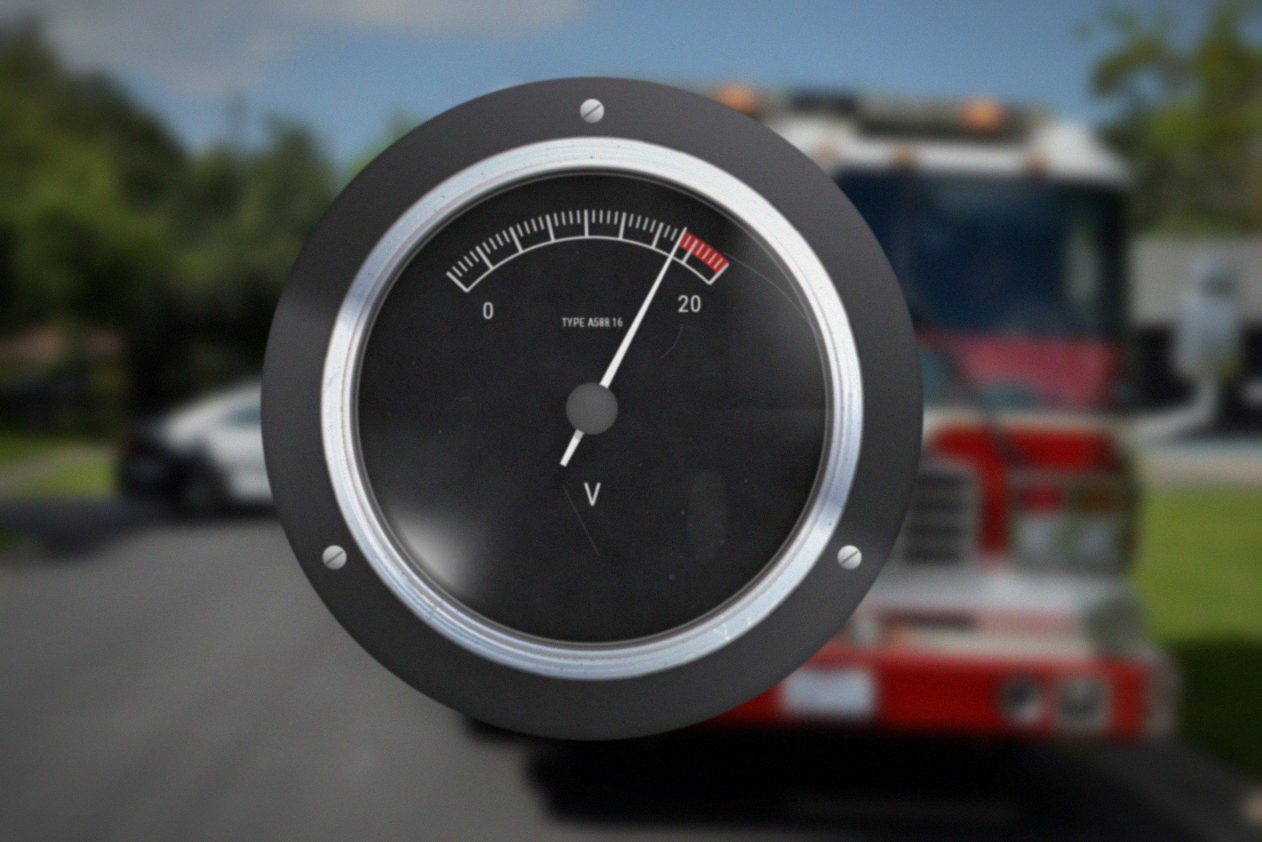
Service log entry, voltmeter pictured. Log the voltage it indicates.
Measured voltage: 16.5 V
